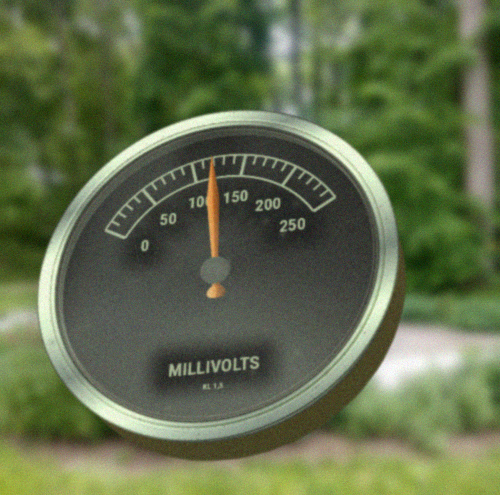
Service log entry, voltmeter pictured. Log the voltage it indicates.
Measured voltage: 120 mV
